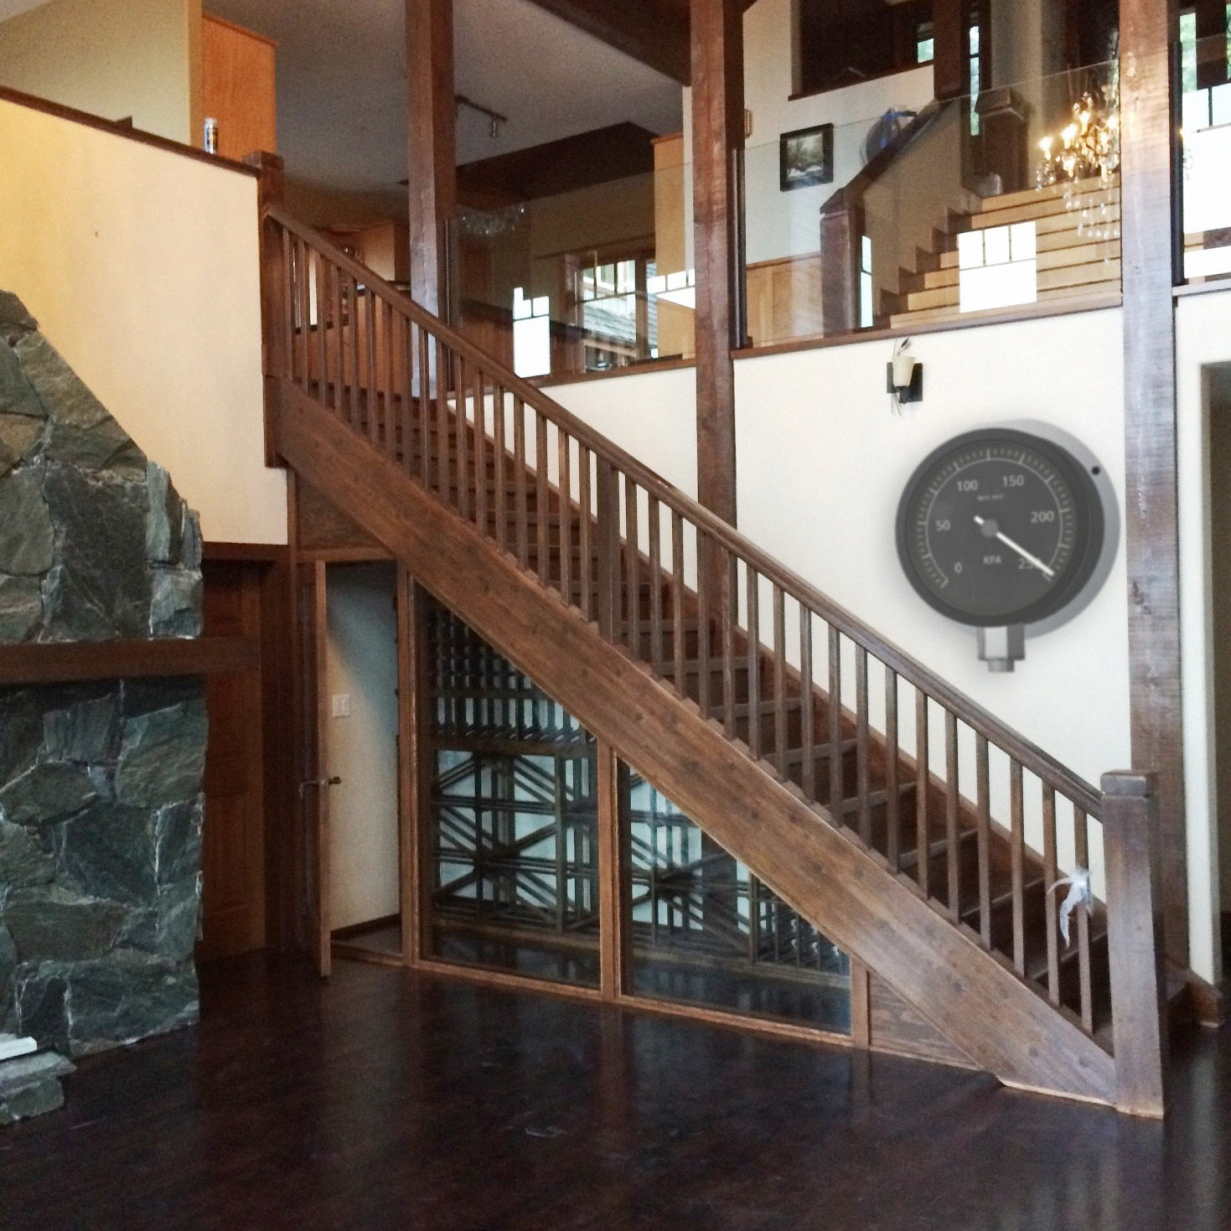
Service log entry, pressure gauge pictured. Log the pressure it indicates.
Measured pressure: 245 kPa
